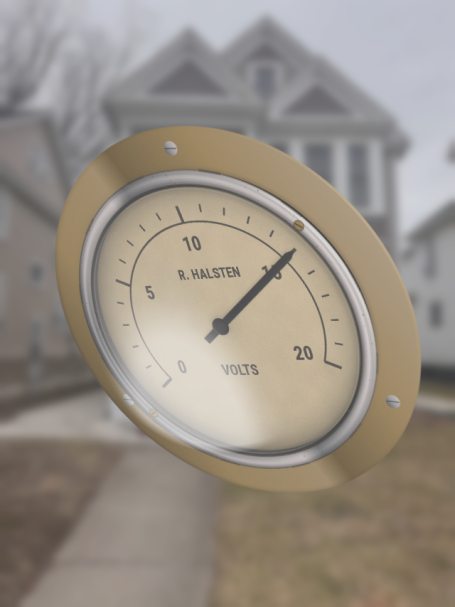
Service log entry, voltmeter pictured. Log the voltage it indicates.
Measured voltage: 15 V
